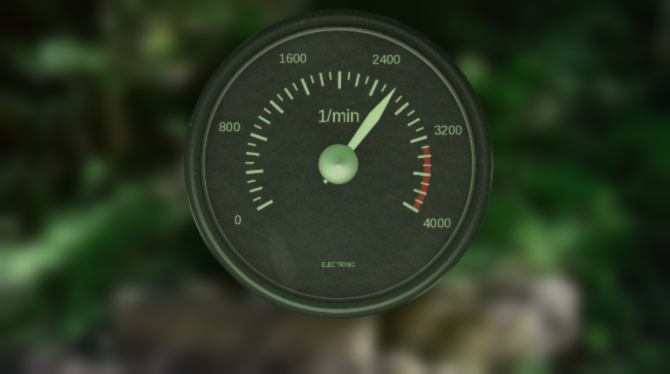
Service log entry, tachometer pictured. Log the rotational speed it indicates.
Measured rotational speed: 2600 rpm
